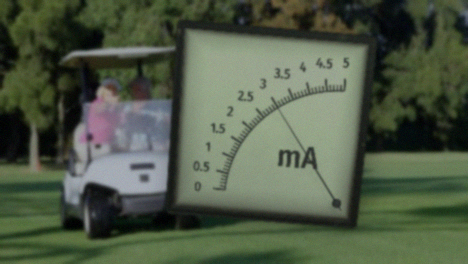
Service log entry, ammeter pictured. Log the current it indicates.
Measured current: 3 mA
